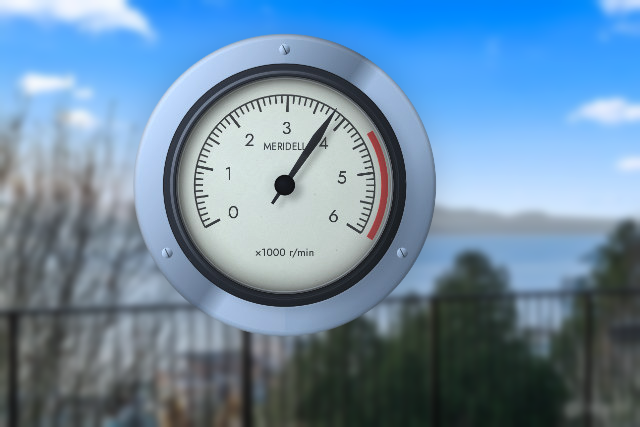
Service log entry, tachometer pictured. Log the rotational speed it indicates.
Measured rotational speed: 3800 rpm
